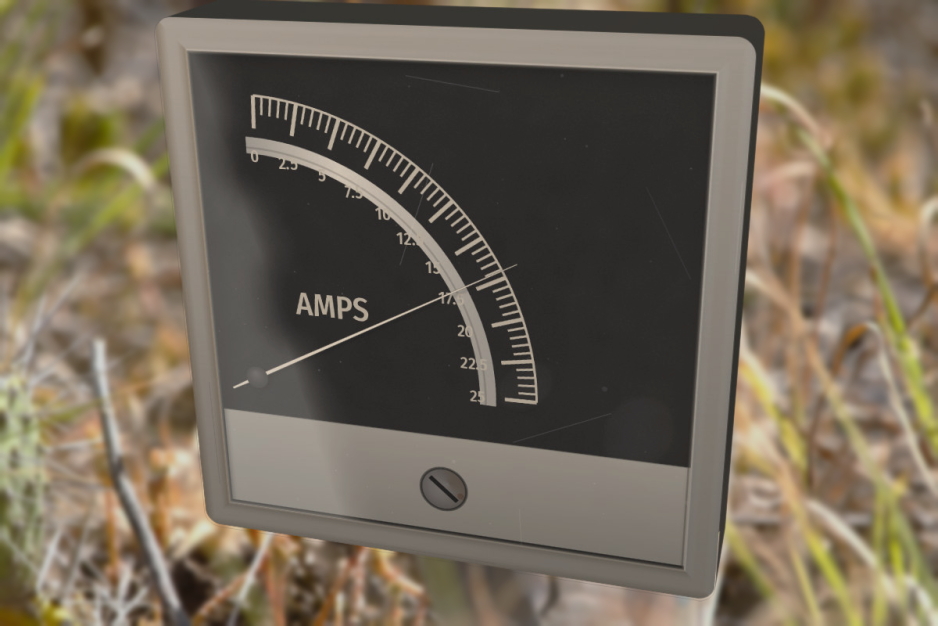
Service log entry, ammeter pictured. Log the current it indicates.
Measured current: 17 A
